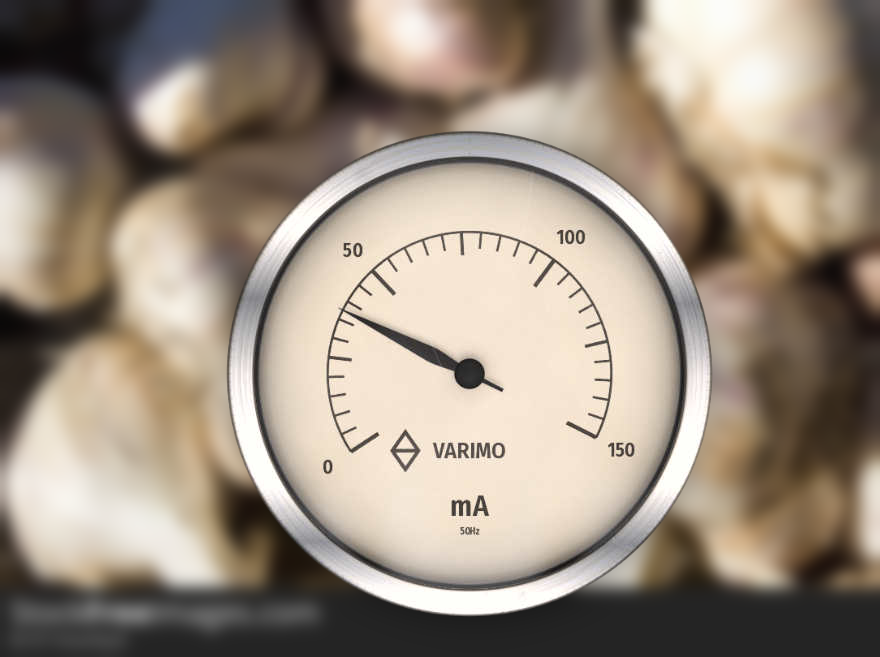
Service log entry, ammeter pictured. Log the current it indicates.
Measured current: 37.5 mA
